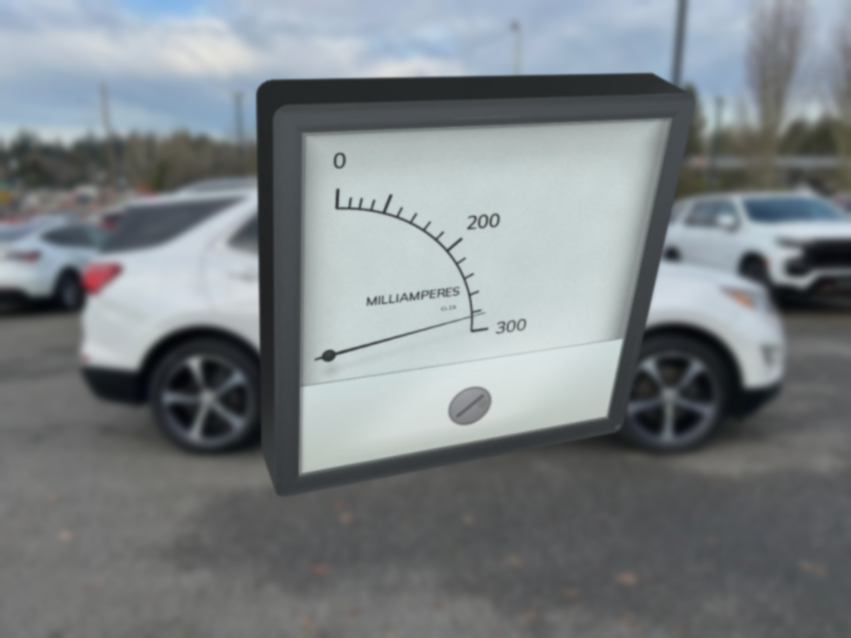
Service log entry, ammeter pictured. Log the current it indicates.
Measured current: 280 mA
